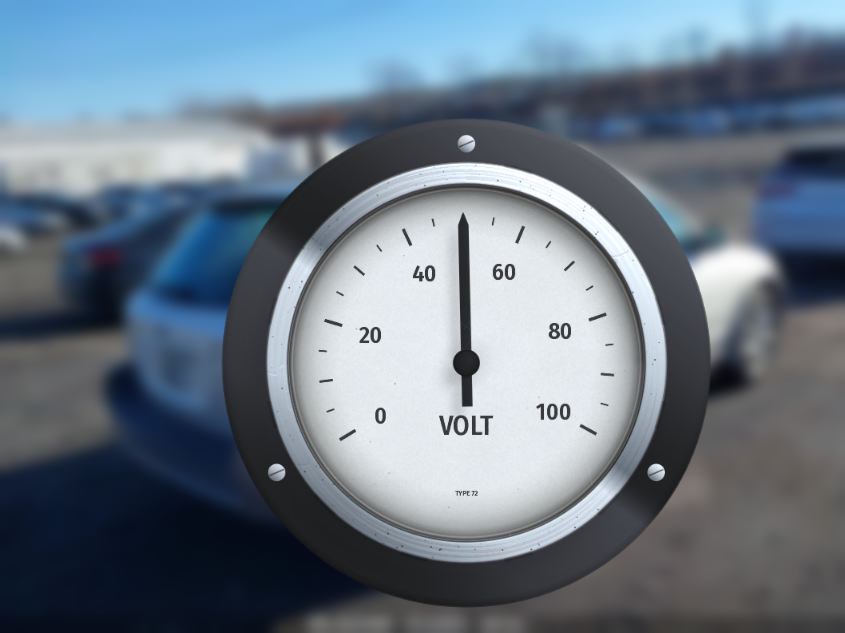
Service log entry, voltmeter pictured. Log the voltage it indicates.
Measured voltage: 50 V
